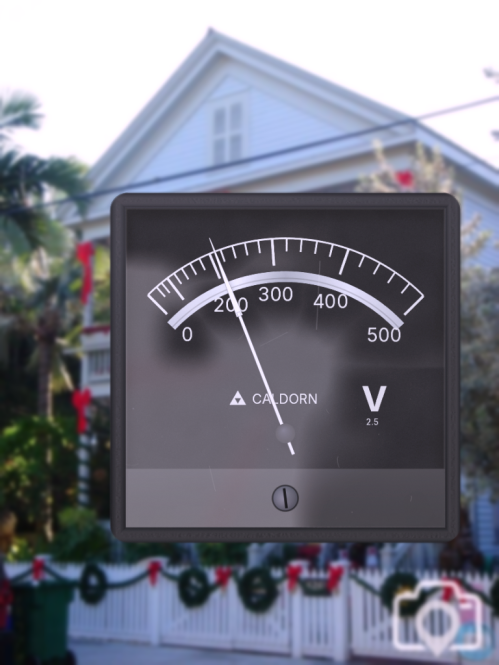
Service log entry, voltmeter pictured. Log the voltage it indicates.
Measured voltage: 210 V
